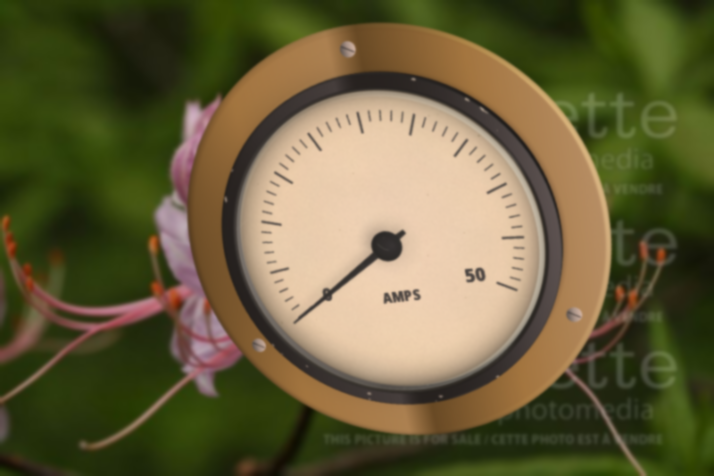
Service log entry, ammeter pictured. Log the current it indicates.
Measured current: 0 A
